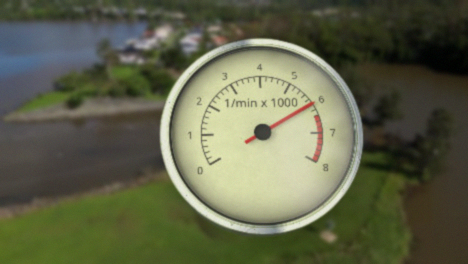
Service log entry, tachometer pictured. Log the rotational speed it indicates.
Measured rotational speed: 6000 rpm
